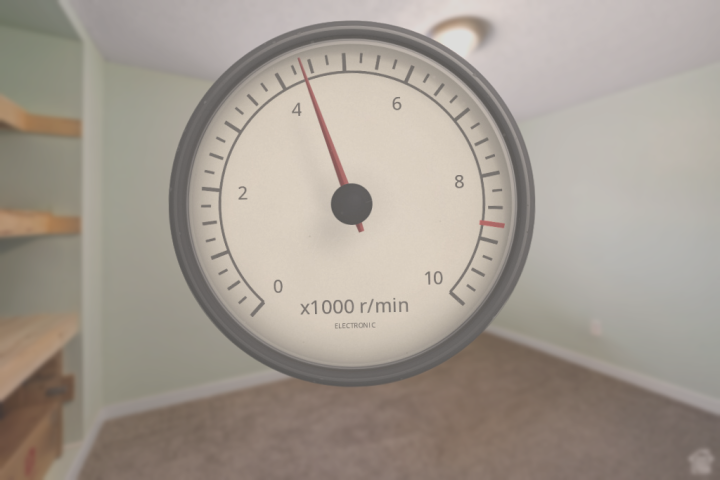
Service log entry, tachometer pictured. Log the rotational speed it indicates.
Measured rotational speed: 4375 rpm
